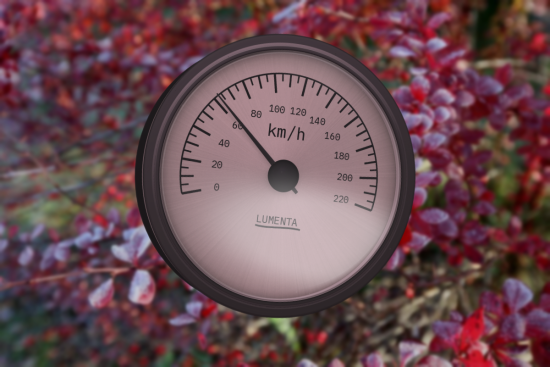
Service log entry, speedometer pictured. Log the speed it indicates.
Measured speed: 62.5 km/h
